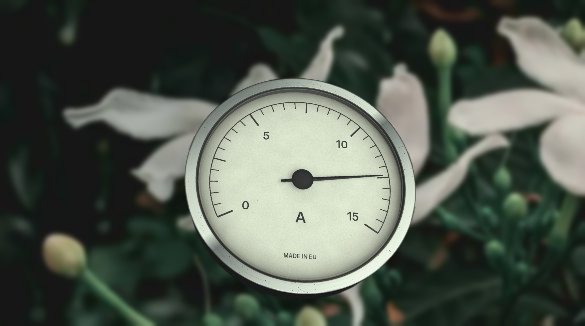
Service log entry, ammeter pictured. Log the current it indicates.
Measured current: 12.5 A
